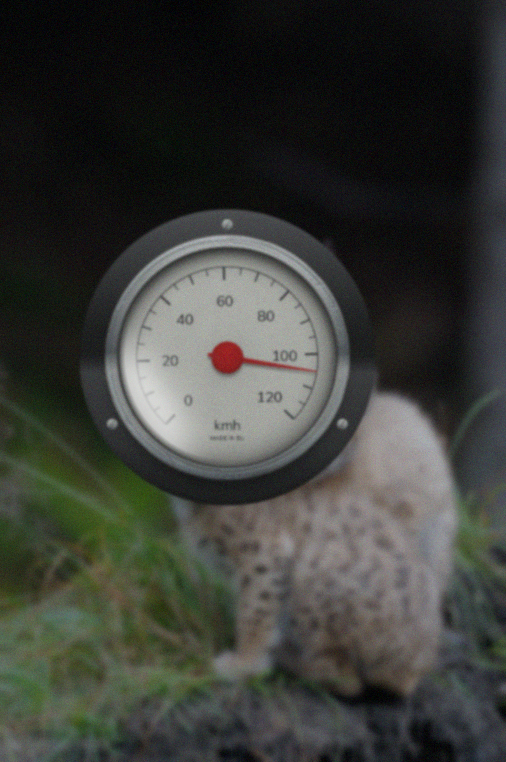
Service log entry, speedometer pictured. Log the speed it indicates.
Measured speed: 105 km/h
